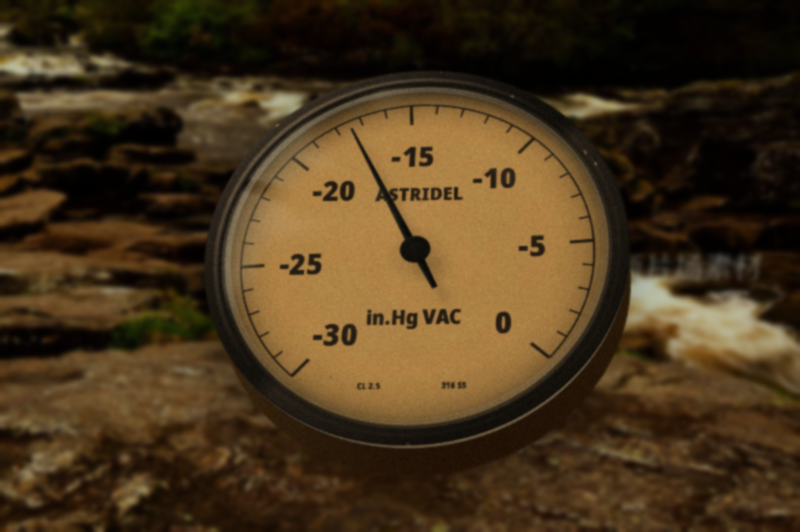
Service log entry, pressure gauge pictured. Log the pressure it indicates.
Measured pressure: -17.5 inHg
